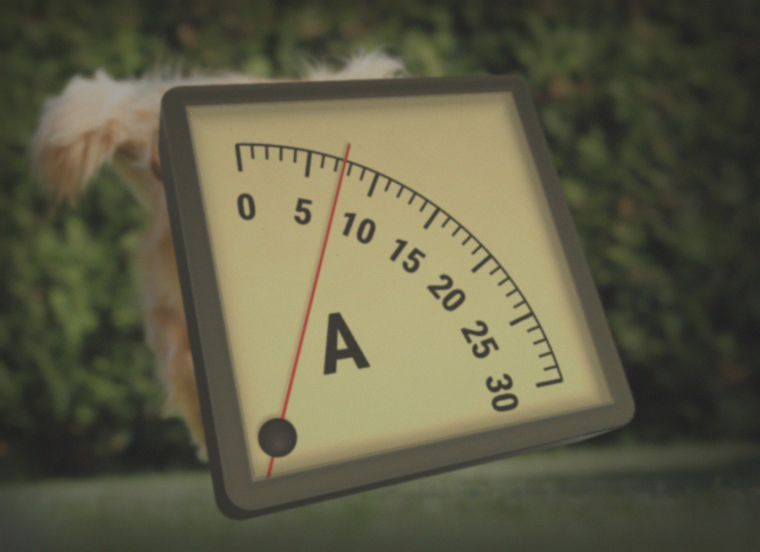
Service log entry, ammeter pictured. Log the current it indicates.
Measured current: 7.5 A
